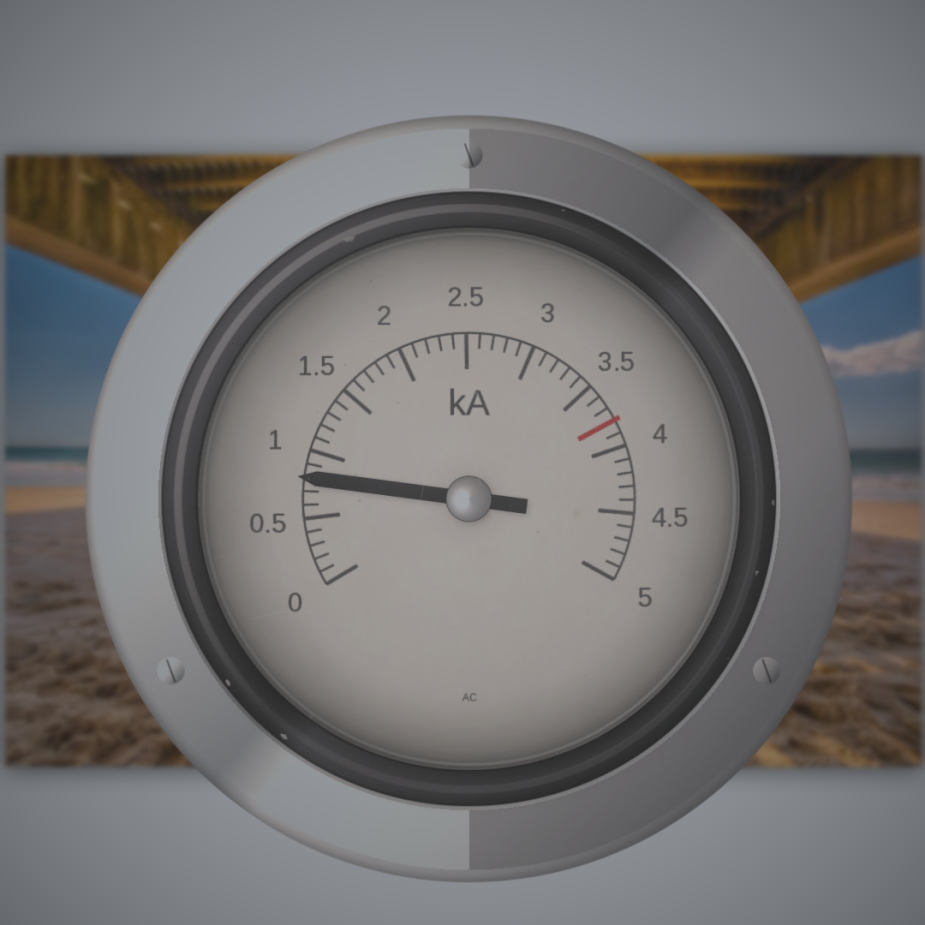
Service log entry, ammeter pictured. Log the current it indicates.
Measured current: 0.8 kA
